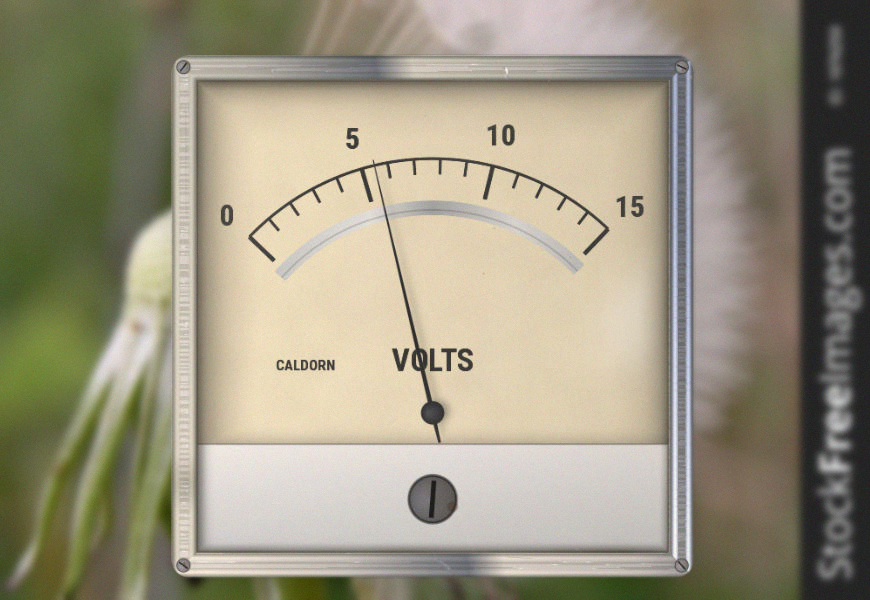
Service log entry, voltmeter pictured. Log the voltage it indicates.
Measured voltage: 5.5 V
